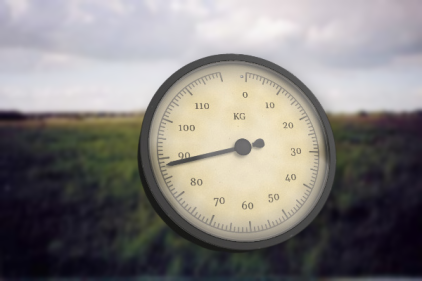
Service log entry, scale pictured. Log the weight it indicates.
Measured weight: 88 kg
